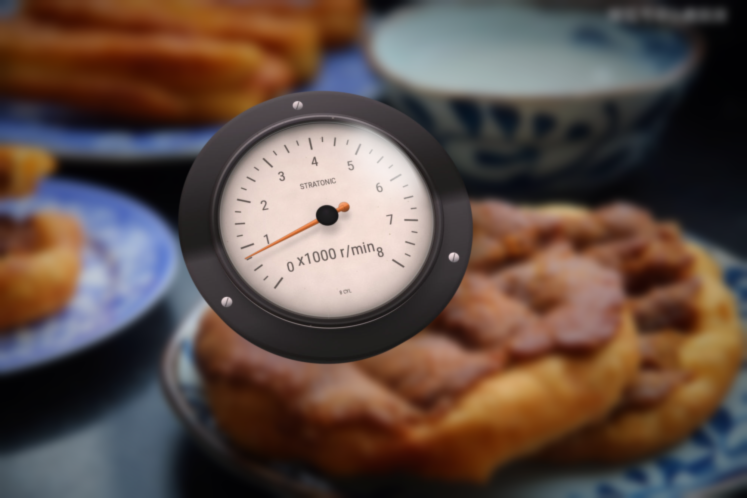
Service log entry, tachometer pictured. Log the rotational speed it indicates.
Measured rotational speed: 750 rpm
